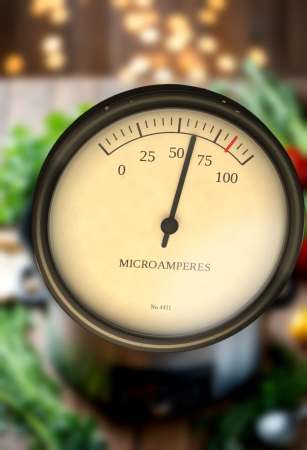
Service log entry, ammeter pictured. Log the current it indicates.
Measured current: 60 µA
